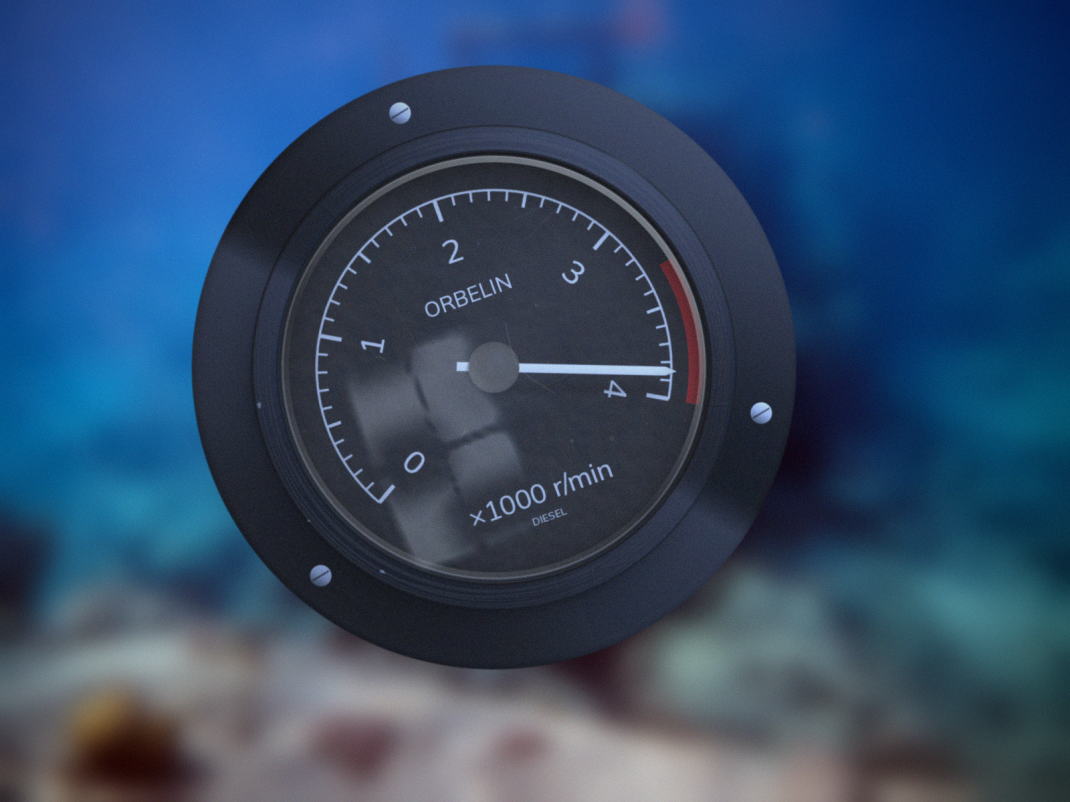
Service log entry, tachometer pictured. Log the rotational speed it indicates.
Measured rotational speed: 3850 rpm
